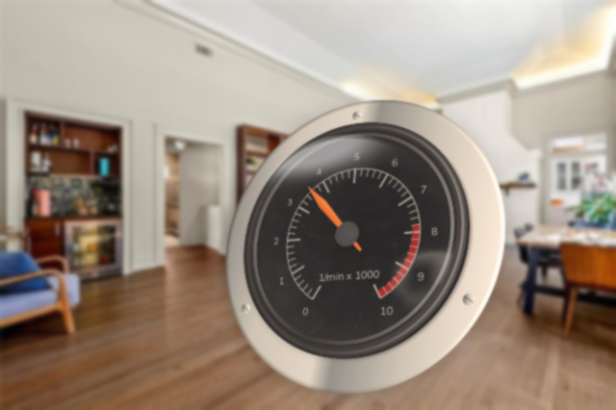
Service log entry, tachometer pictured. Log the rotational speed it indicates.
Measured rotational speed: 3600 rpm
